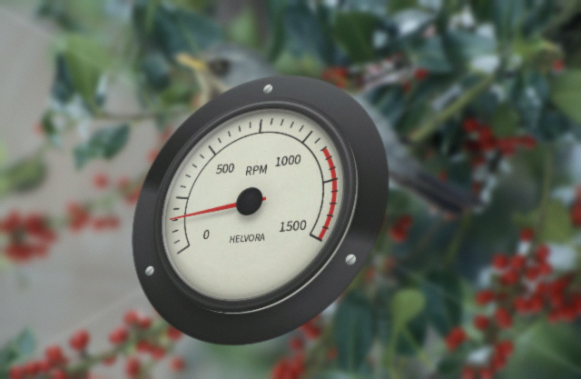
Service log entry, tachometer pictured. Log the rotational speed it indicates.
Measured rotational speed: 150 rpm
